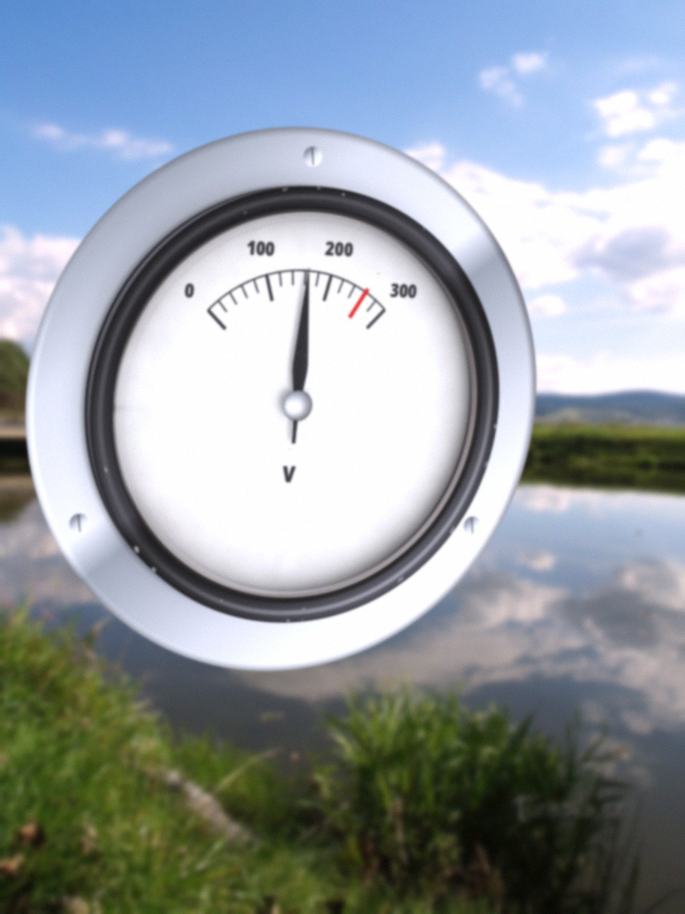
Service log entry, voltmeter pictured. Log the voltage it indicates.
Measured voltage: 160 V
